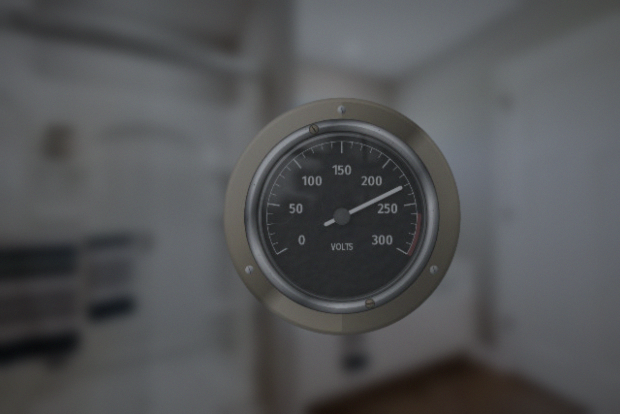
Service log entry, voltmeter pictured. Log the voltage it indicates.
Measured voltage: 230 V
